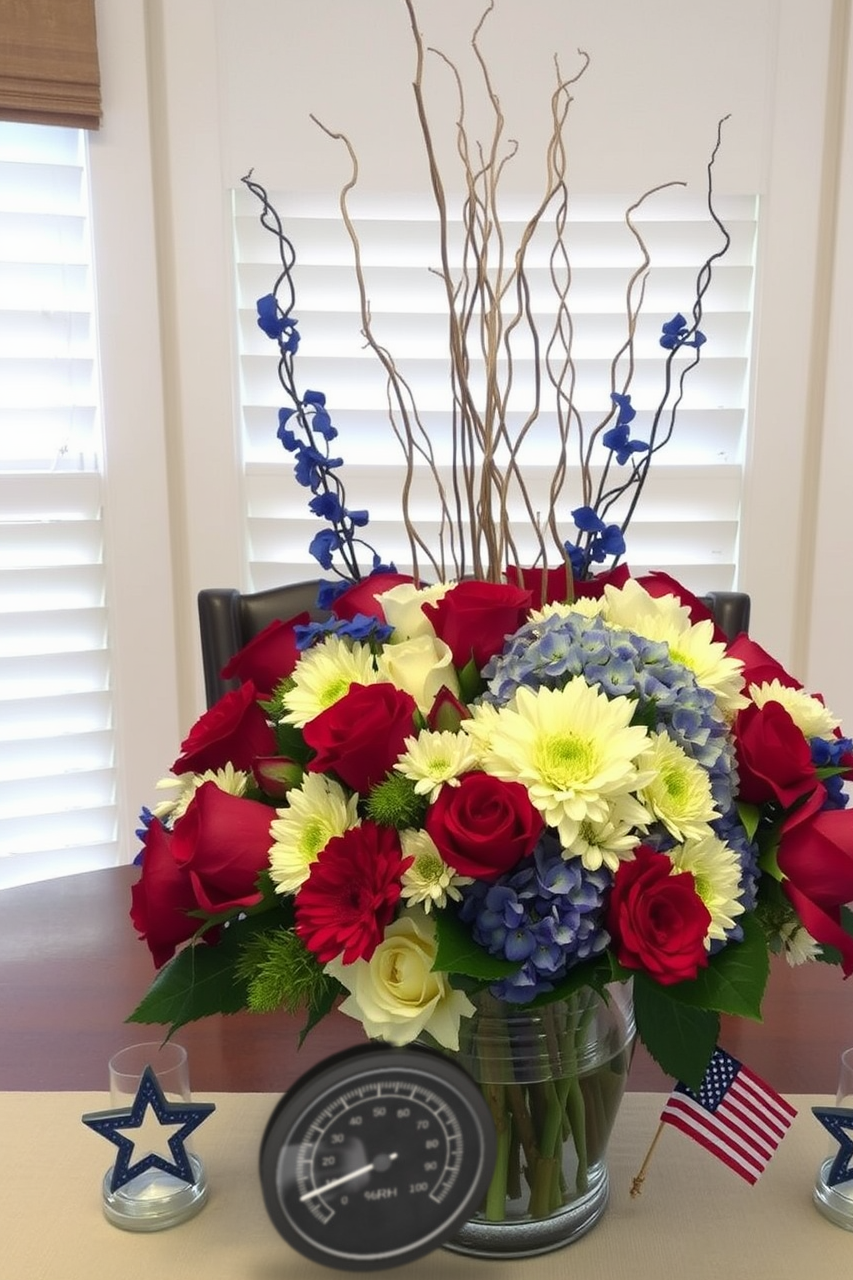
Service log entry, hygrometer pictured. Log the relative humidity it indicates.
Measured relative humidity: 10 %
